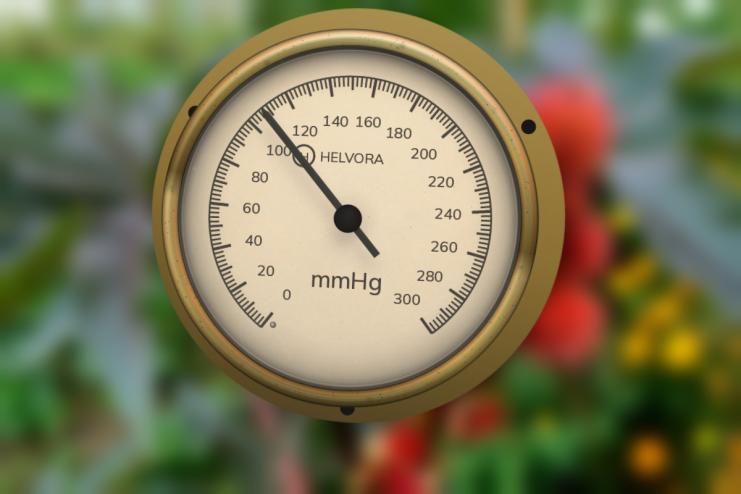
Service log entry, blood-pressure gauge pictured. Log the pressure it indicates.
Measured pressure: 108 mmHg
